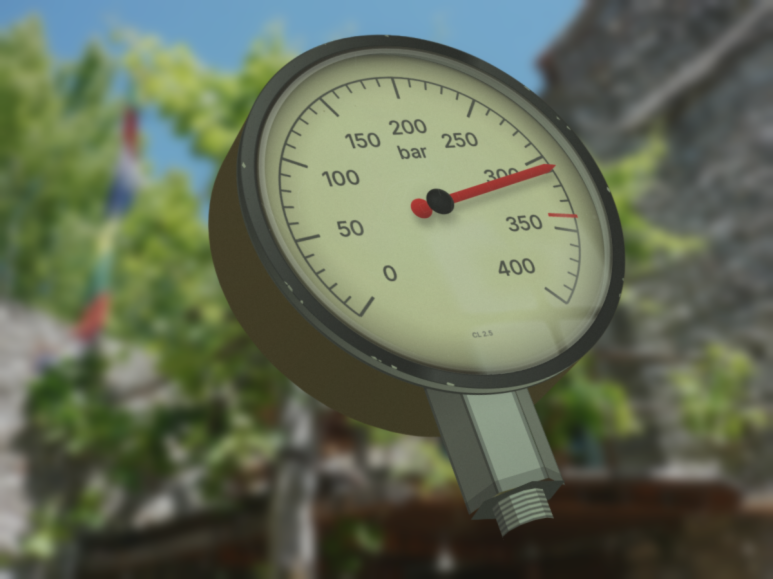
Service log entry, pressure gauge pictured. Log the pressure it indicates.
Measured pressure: 310 bar
